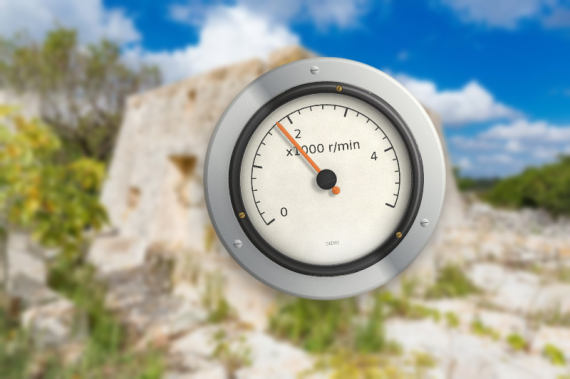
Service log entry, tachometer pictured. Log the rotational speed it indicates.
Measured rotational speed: 1800 rpm
